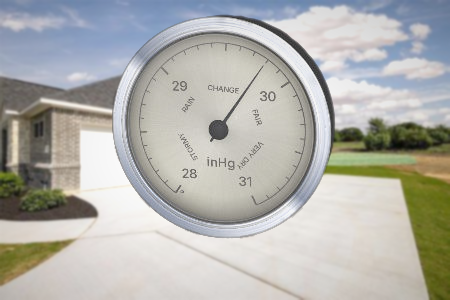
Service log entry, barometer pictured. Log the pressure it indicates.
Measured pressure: 29.8 inHg
